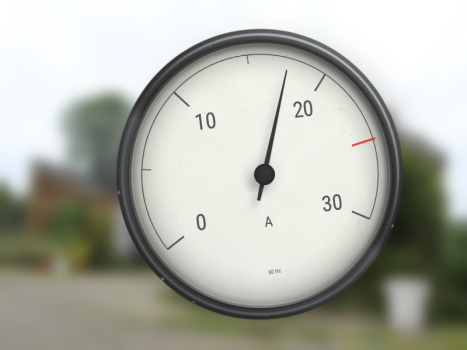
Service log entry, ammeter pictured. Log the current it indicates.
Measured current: 17.5 A
